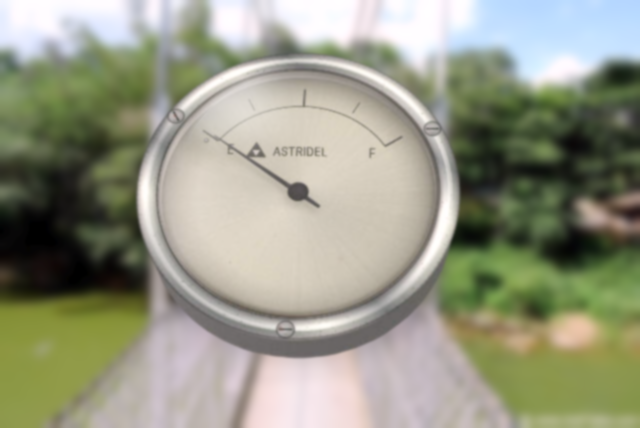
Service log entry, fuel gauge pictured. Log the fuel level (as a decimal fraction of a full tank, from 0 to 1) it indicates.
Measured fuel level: 0
